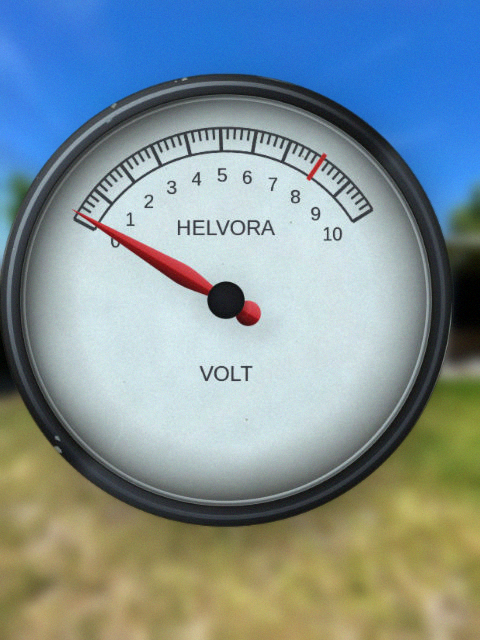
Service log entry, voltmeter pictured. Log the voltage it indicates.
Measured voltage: 0.2 V
